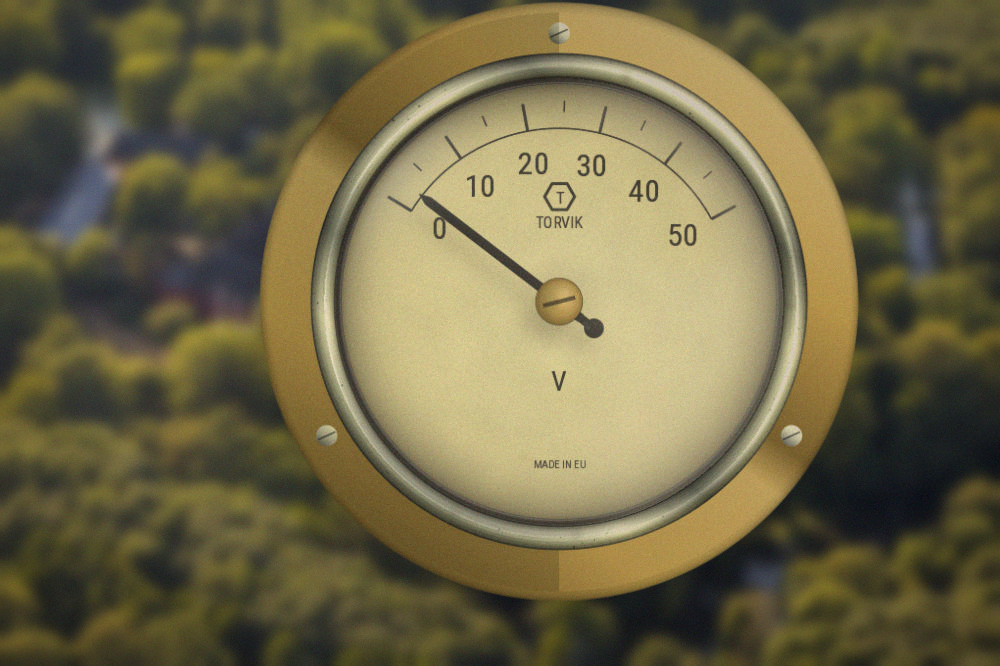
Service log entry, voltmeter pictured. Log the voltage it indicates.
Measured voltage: 2.5 V
